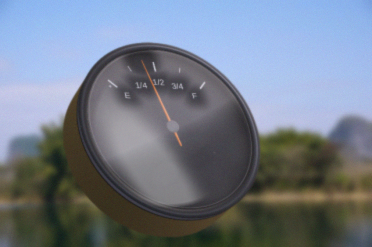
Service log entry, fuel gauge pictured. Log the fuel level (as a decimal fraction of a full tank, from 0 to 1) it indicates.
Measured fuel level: 0.375
